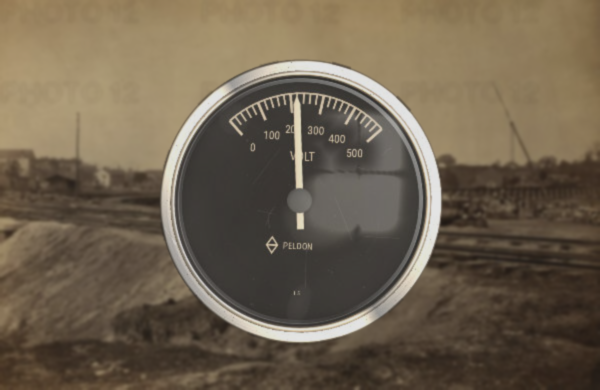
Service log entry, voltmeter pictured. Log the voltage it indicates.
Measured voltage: 220 V
